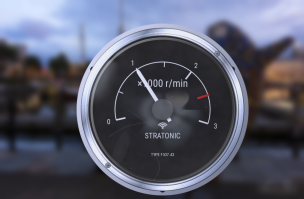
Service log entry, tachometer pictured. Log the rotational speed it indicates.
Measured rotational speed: 1000 rpm
